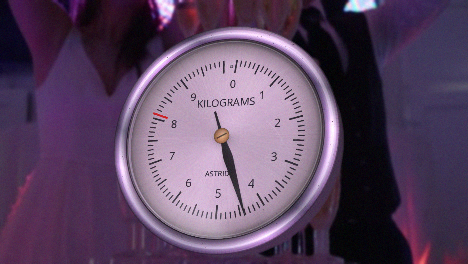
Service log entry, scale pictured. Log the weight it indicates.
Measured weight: 4.4 kg
